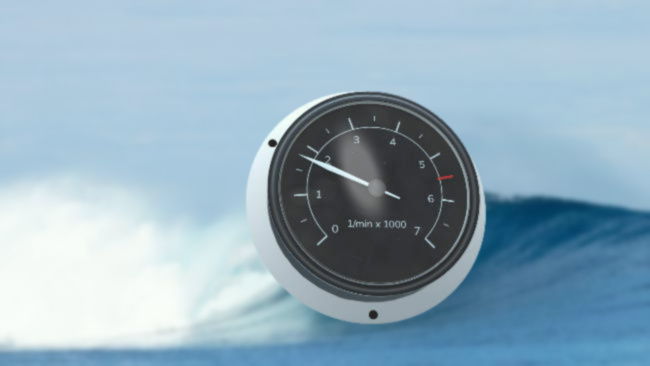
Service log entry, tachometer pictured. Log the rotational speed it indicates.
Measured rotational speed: 1750 rpm
